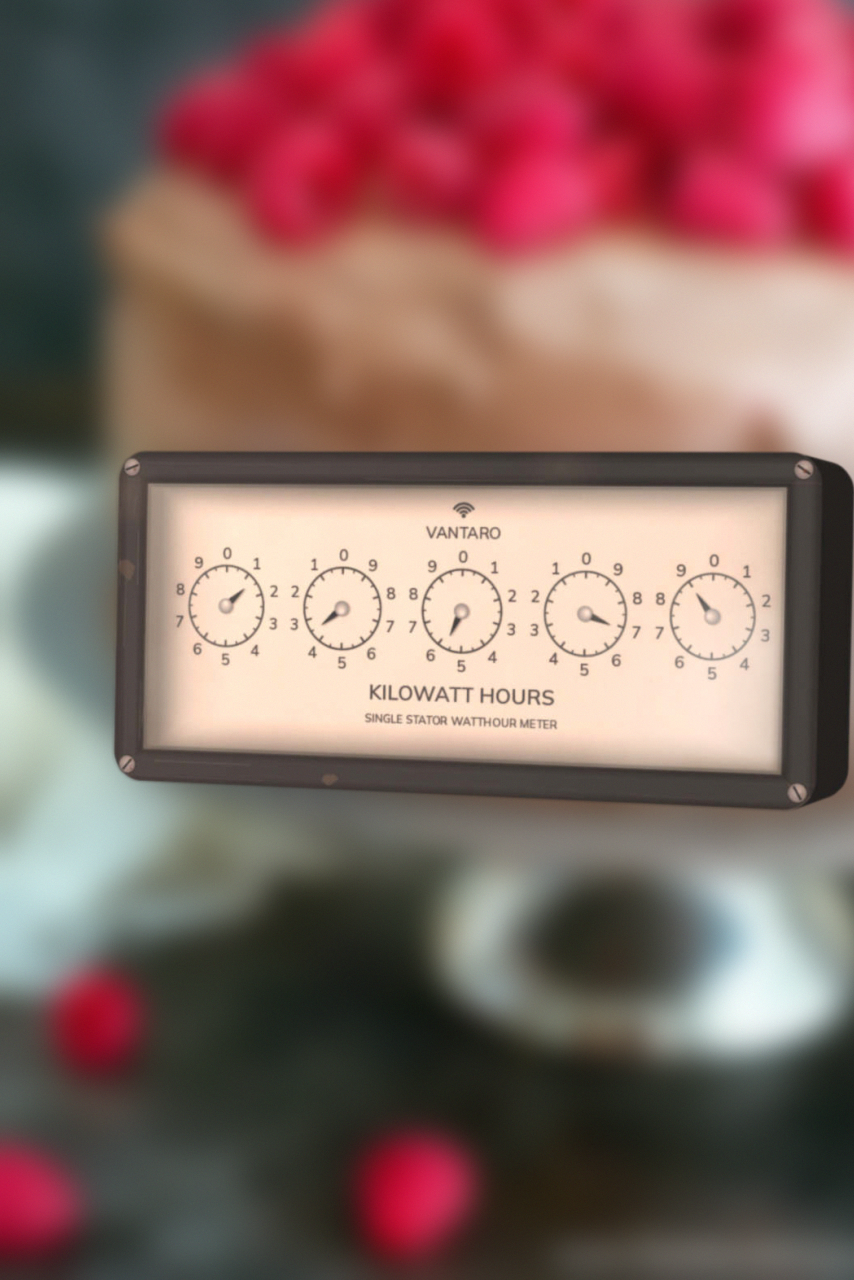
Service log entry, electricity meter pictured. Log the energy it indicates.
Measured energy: 13569 kWh
